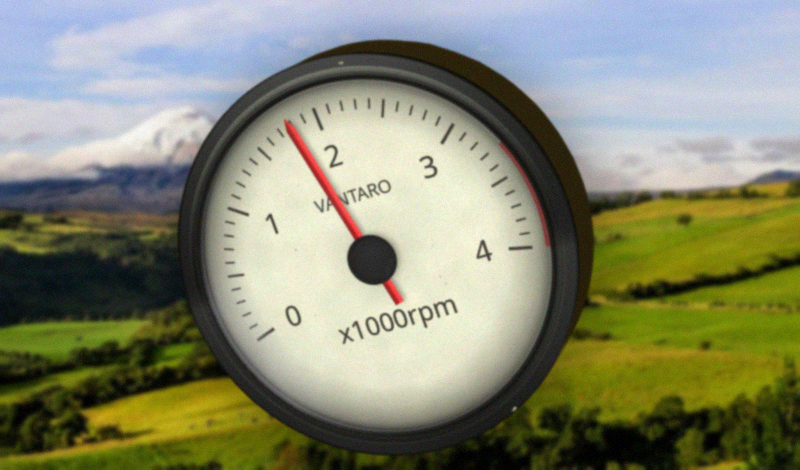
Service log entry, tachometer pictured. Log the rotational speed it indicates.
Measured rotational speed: 1800 rpm
